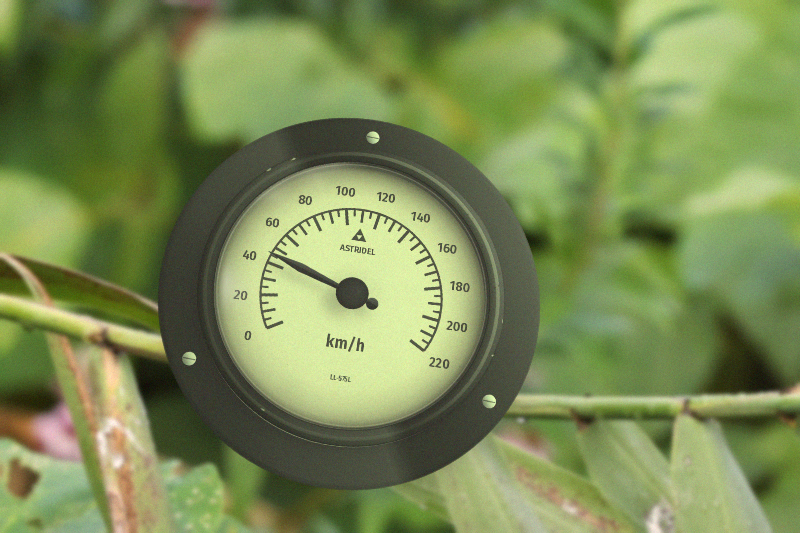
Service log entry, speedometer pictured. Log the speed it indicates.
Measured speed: 45 km/h
